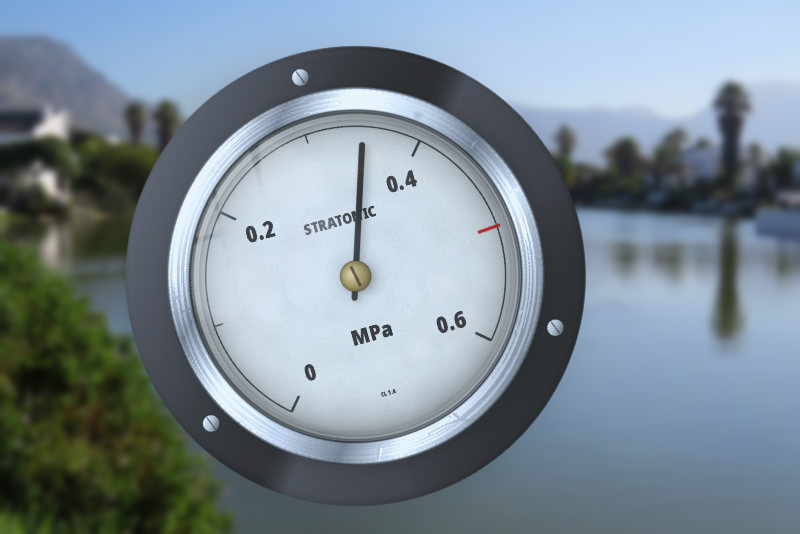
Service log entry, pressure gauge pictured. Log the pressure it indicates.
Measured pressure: 0.35 MPa
